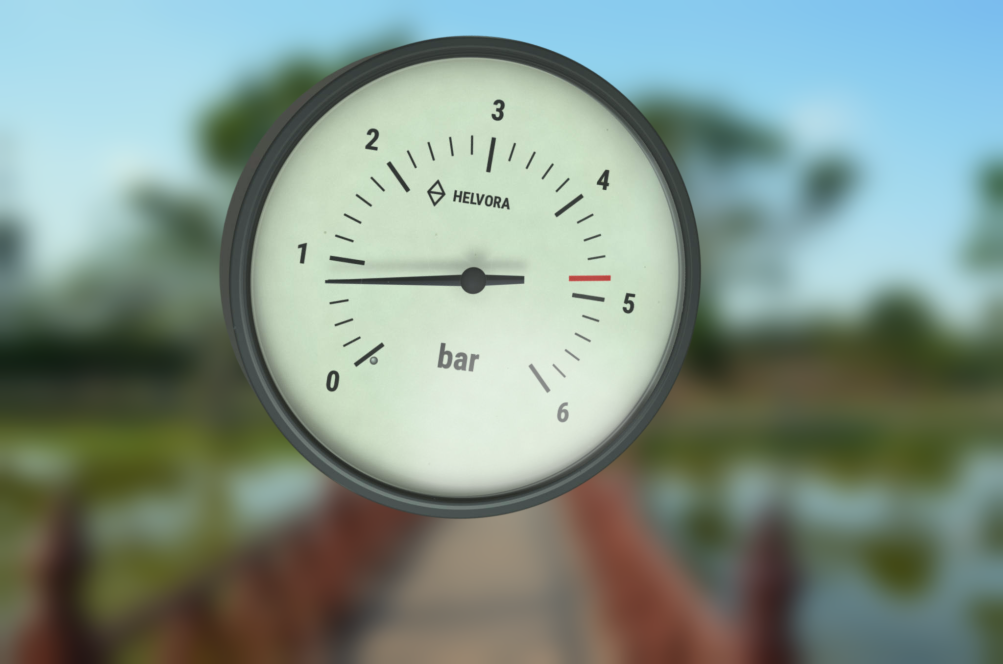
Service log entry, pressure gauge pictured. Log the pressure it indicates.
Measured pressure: 0.8 bar
